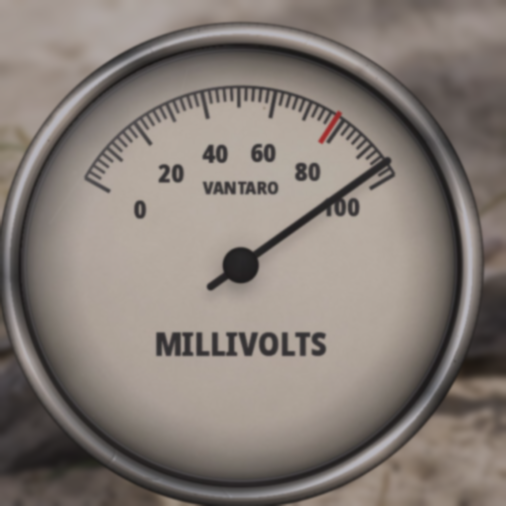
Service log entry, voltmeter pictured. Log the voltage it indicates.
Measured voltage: 96 mV
